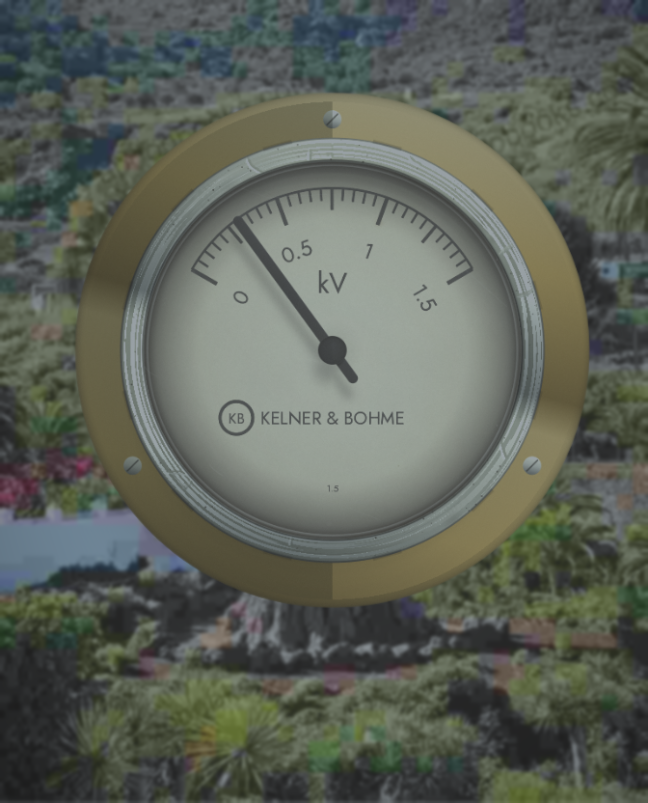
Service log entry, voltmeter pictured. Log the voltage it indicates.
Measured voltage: 0.3 kV
